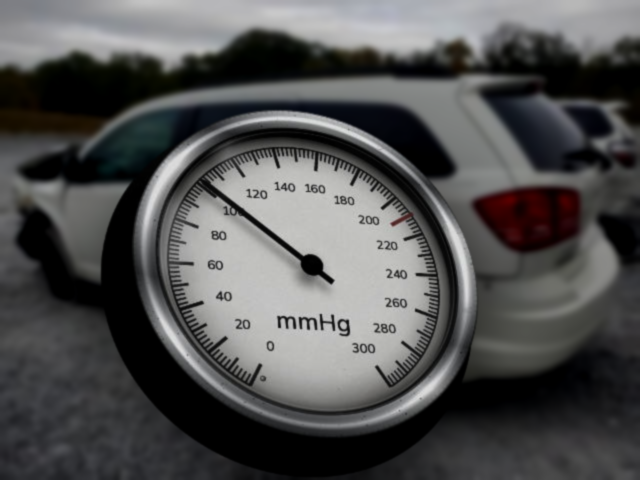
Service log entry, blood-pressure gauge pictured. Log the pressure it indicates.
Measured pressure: 100 mmHg
